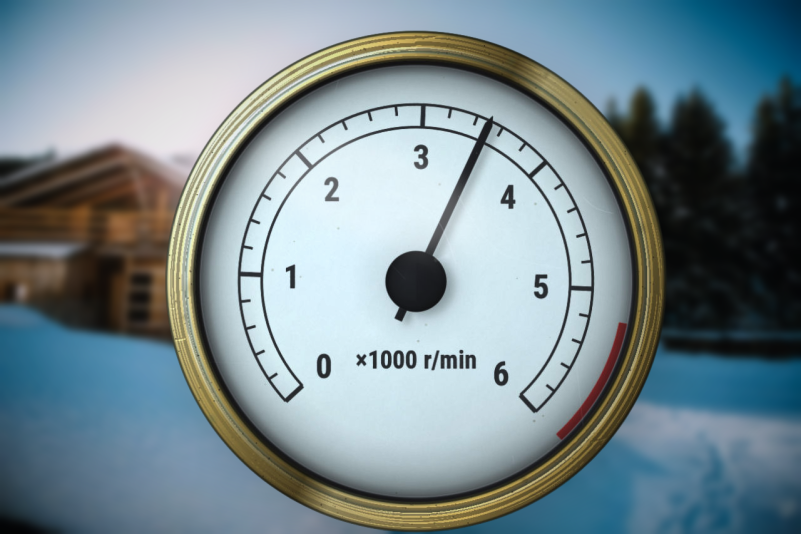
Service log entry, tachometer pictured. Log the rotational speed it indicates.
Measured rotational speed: 3500 rpm
